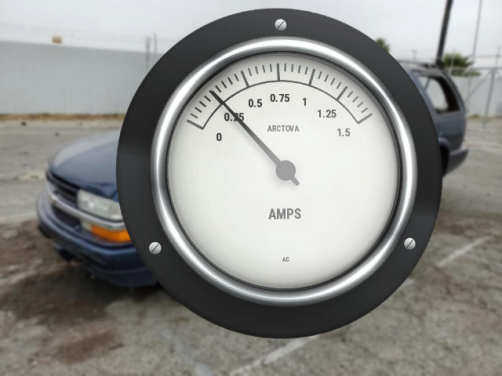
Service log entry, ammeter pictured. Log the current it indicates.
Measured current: 0.25 A
